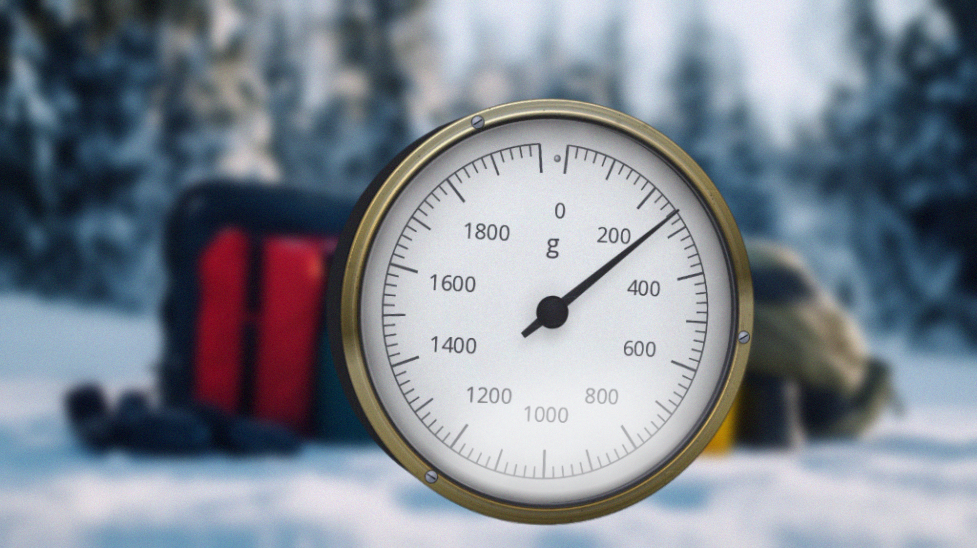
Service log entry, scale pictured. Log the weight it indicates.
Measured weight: 260 g
